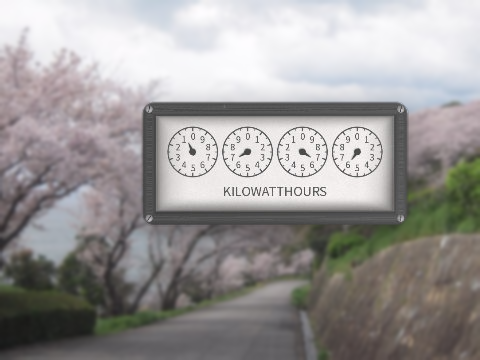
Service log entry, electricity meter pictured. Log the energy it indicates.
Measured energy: 666 kWh
